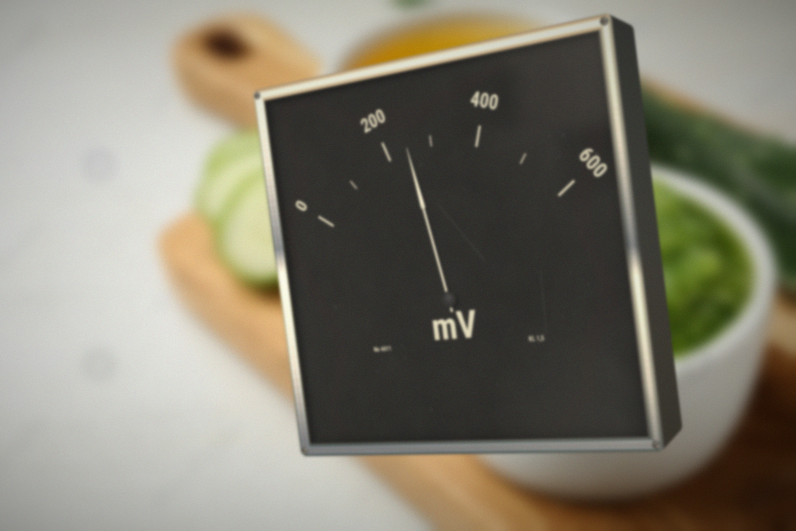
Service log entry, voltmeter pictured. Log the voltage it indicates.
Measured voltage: 250 mV
